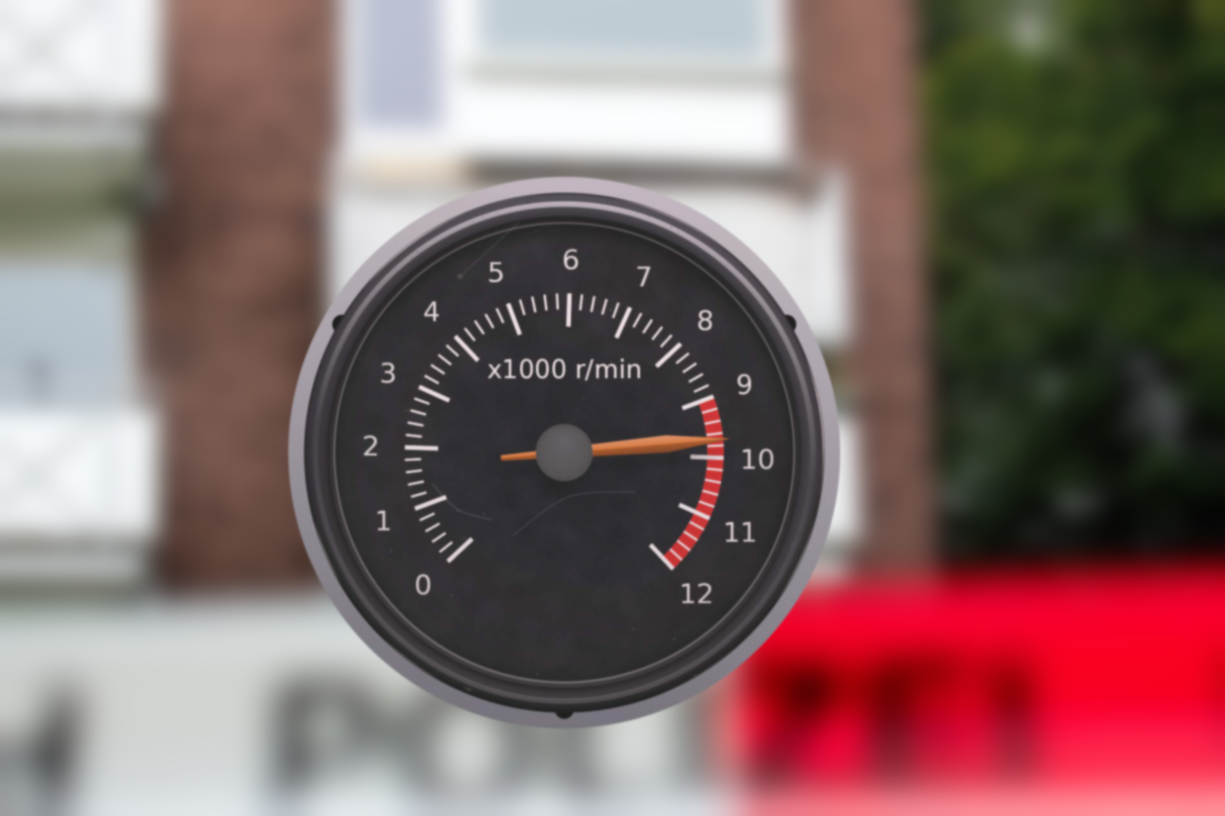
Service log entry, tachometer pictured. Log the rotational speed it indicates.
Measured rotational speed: 9700 rpm
